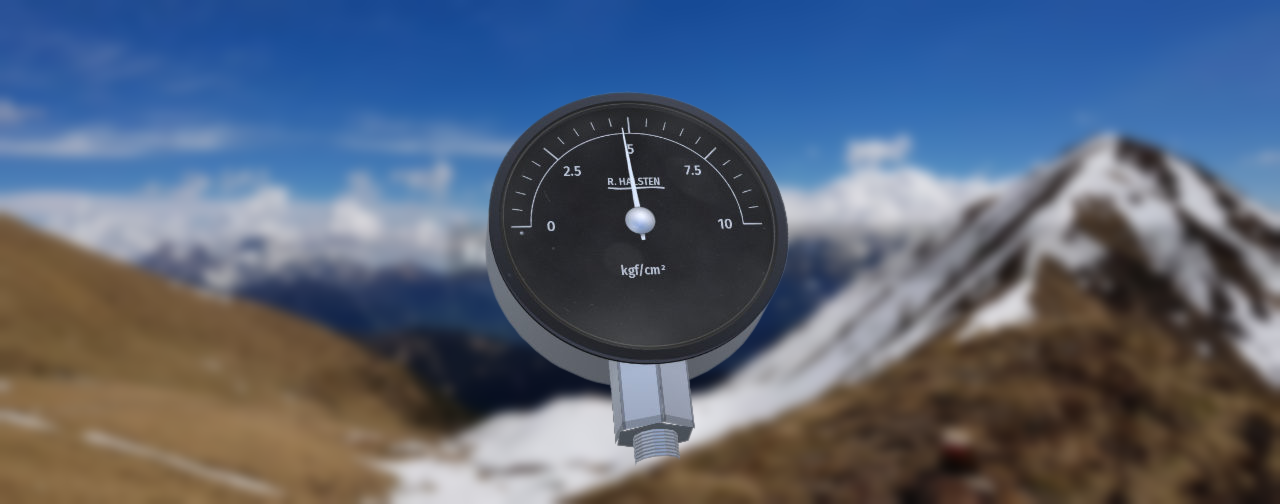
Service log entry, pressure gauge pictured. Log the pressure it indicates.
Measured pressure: 4.75 kg/cm²
